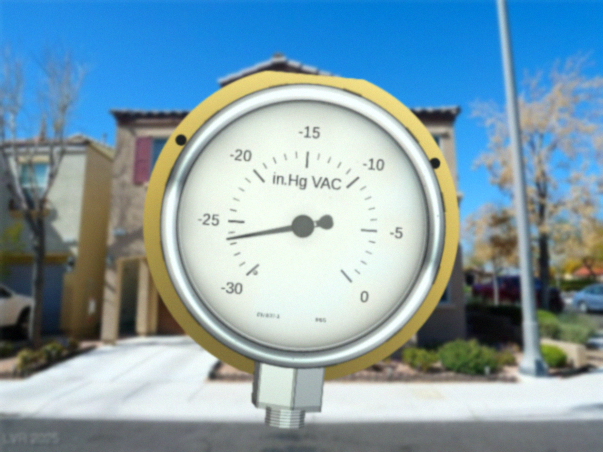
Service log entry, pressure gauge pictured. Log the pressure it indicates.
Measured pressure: -26.5 inHg
